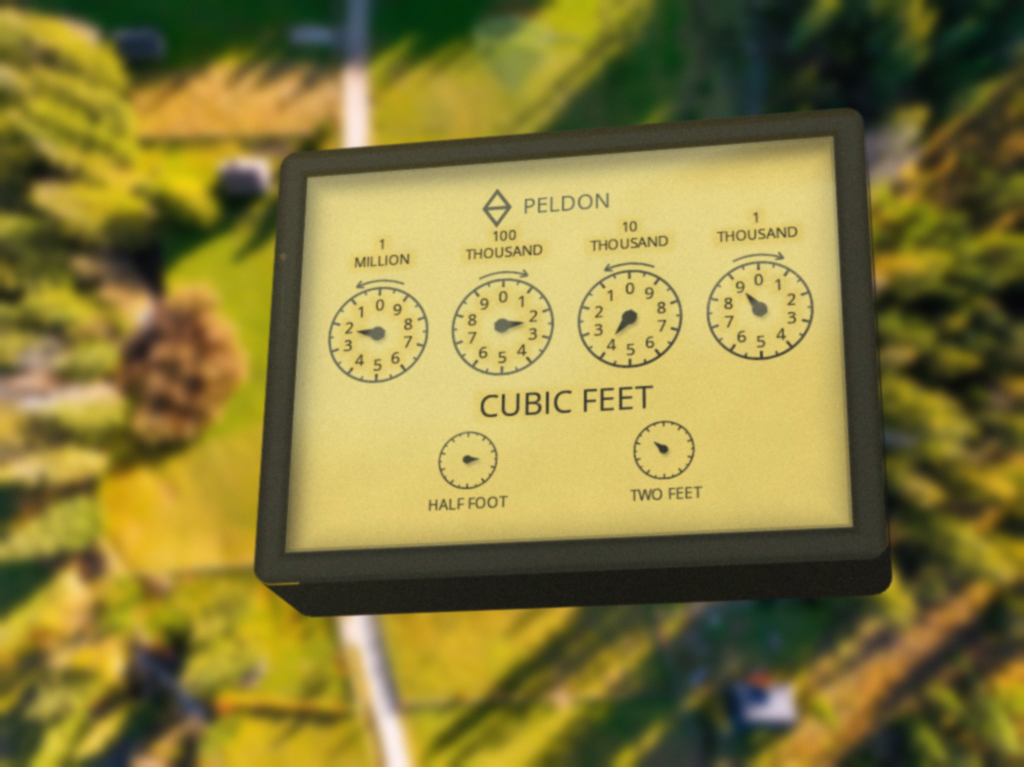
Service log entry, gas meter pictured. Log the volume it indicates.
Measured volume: 223900 ft³
